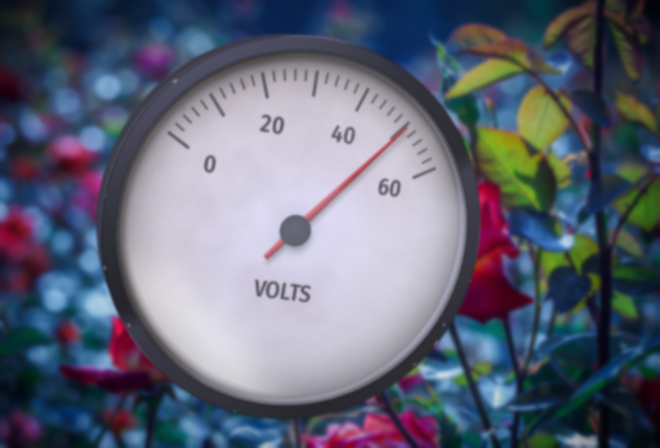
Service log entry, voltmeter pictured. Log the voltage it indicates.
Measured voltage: 50 V
